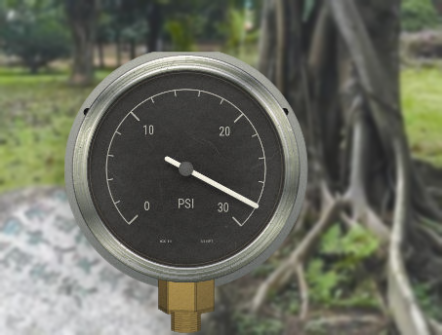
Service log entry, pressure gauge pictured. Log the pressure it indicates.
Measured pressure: 28 psi
